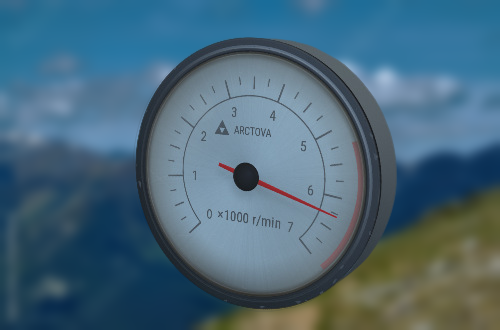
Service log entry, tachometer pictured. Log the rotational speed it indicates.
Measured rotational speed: 6250 rpm
